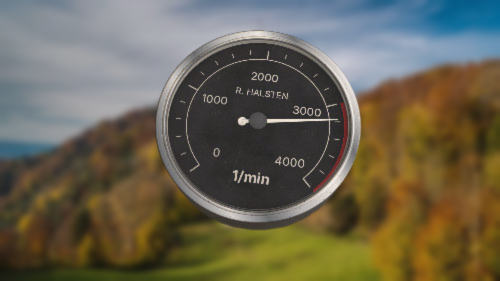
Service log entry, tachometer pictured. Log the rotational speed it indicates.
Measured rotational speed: 3200 rpm
